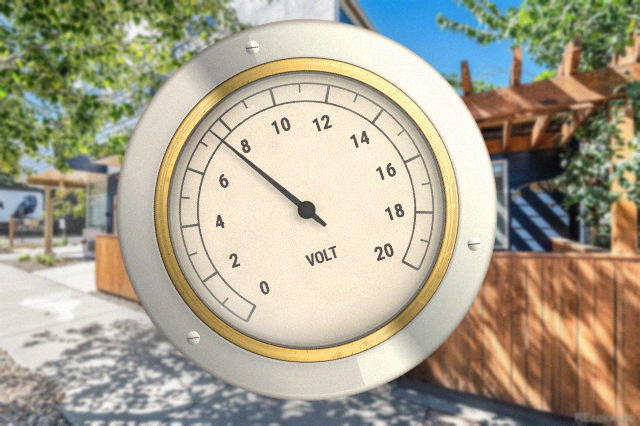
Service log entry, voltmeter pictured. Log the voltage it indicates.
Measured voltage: 7.5 V
